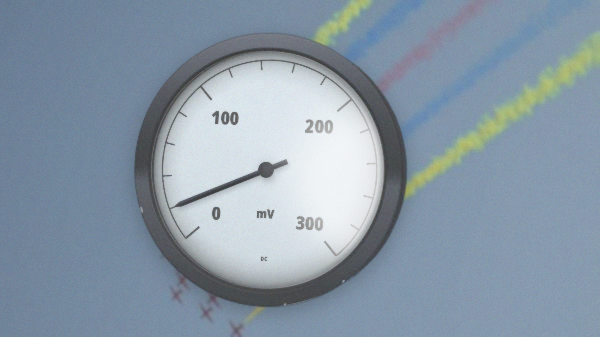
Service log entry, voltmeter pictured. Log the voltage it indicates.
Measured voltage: 20 mV
